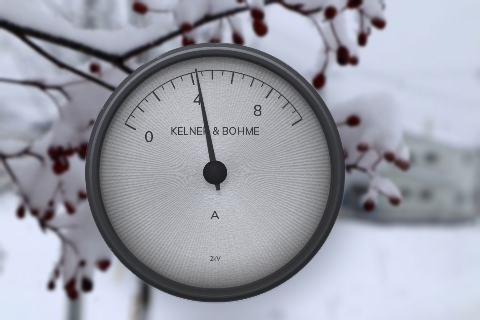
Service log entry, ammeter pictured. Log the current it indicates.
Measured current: 4.25 A
